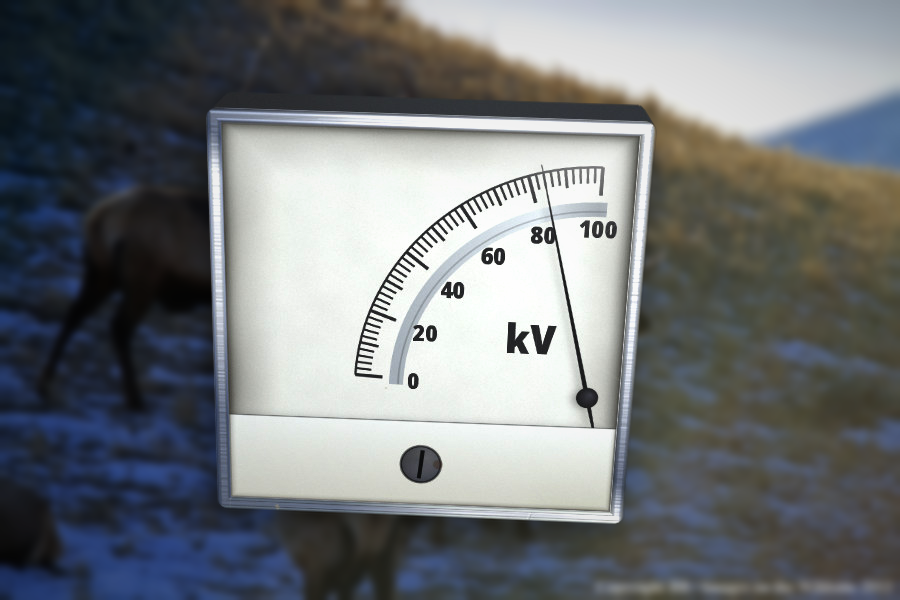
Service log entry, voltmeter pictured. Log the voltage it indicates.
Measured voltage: 84 kV
